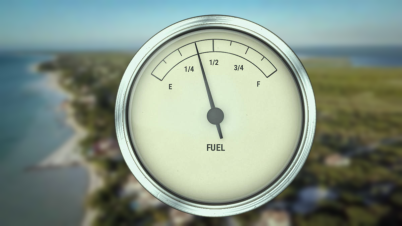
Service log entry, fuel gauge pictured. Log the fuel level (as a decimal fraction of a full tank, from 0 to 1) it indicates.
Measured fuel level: 0.375
